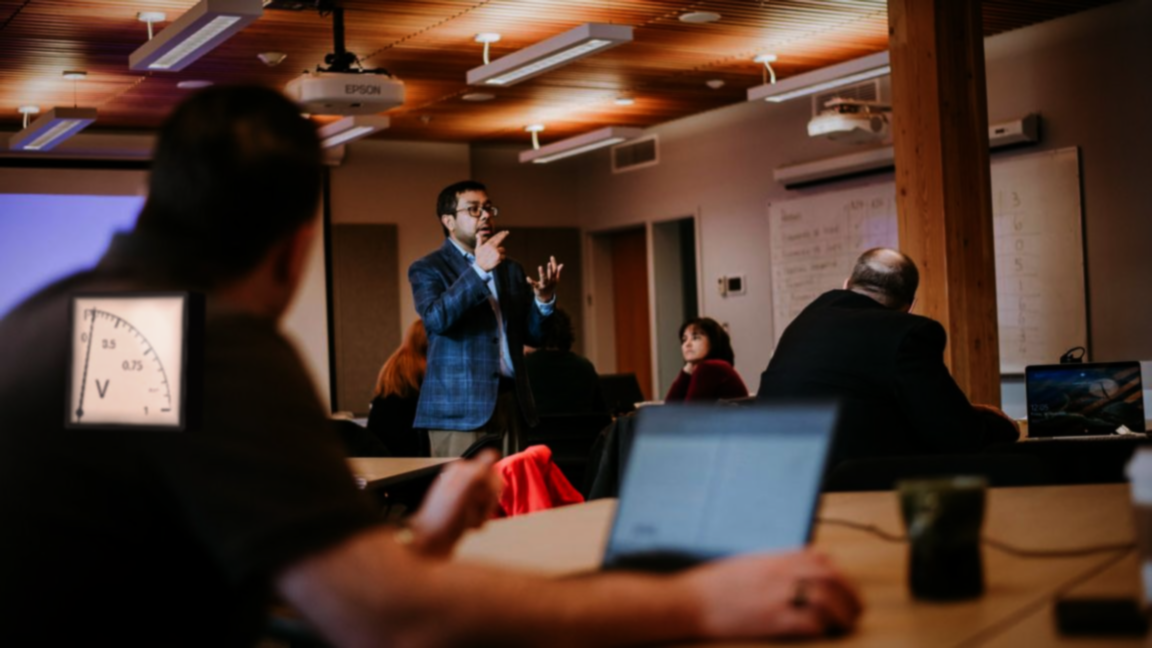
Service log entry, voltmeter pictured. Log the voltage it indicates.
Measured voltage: 0.25 V
